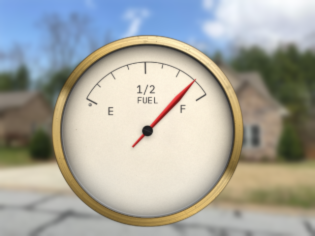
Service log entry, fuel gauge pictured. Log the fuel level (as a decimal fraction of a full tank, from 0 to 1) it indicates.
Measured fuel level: 0.875
